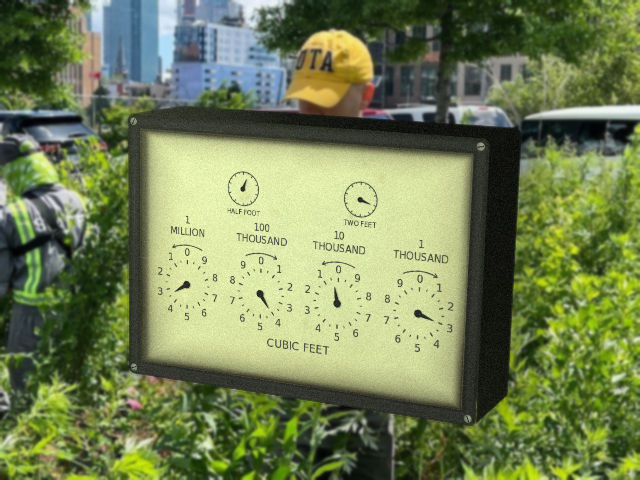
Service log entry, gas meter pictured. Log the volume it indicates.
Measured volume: 340300 ft³
